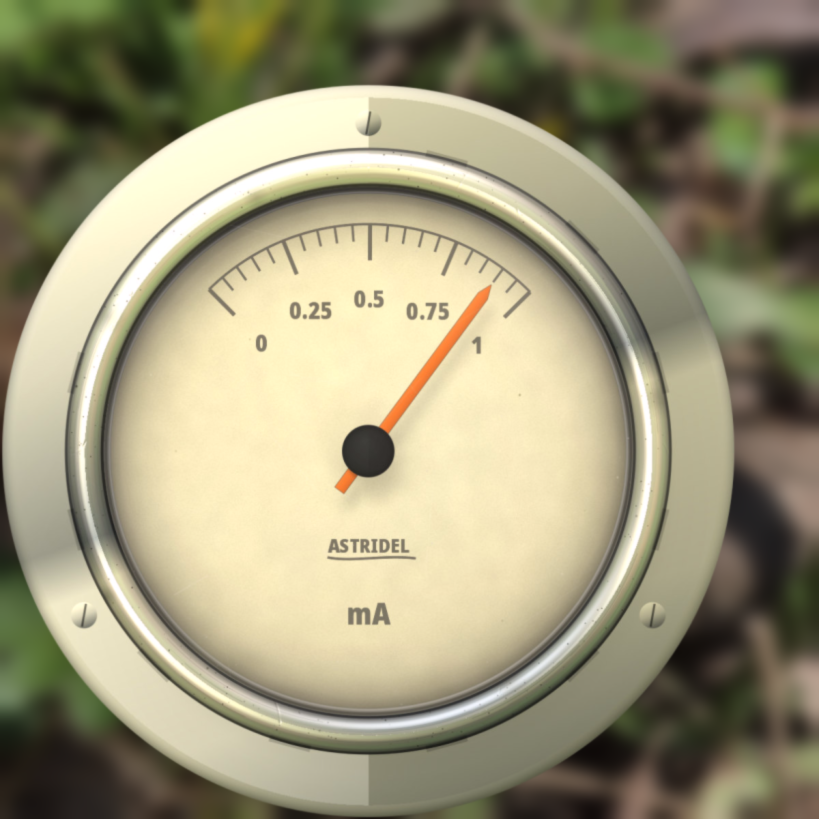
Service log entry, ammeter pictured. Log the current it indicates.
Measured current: 0.9 mA
